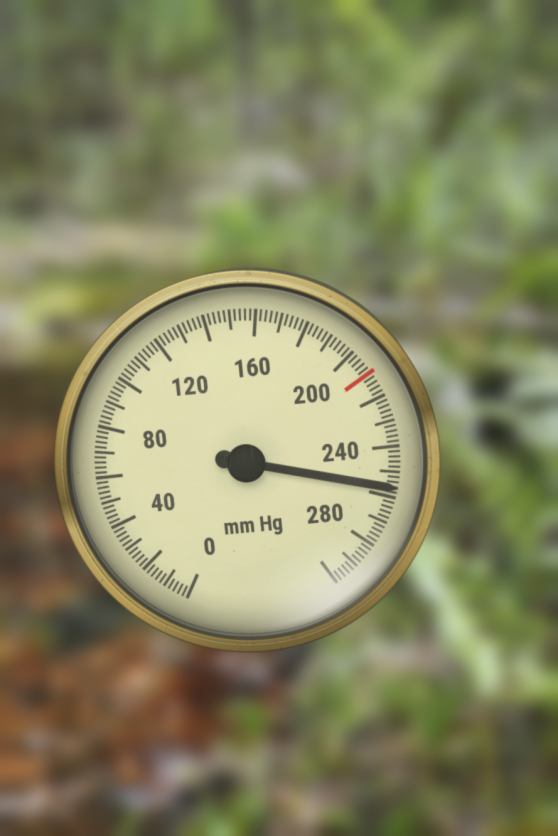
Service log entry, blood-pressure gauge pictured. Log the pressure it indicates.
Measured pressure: 256 mmHg
